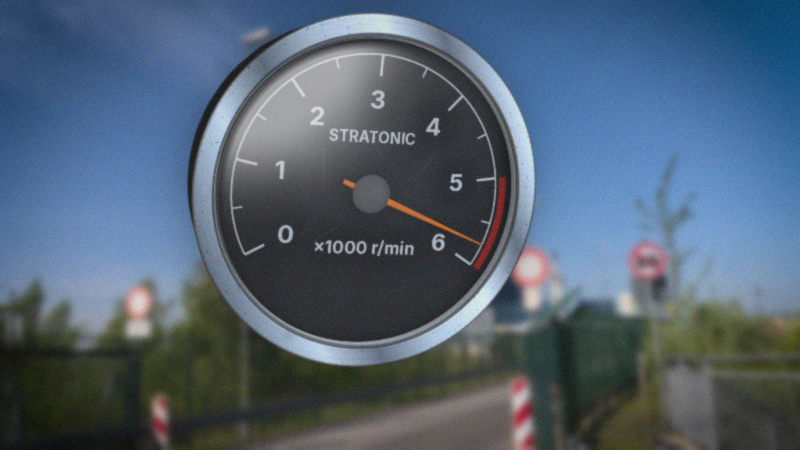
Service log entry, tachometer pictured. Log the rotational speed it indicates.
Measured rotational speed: 5750 rpm
